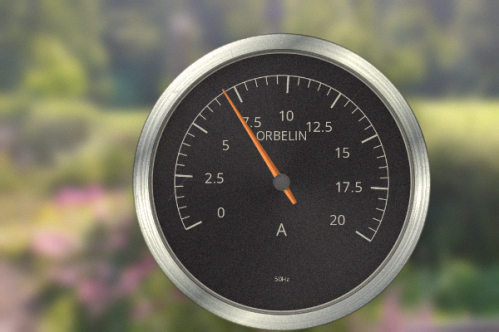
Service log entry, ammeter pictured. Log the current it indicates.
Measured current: 7 A
